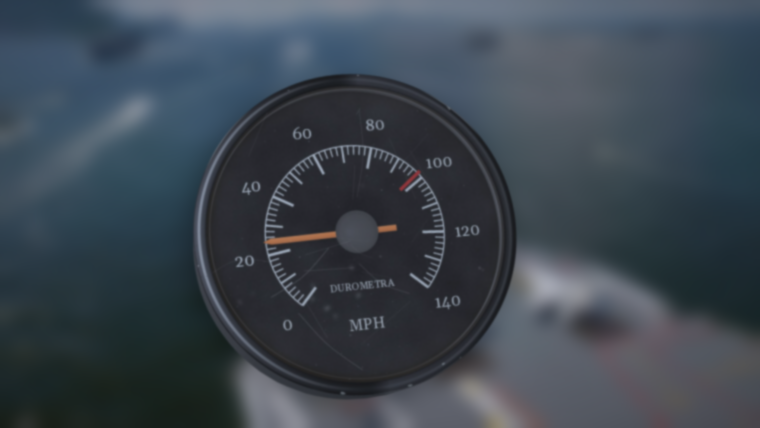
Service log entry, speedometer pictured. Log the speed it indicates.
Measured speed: 24 mph
